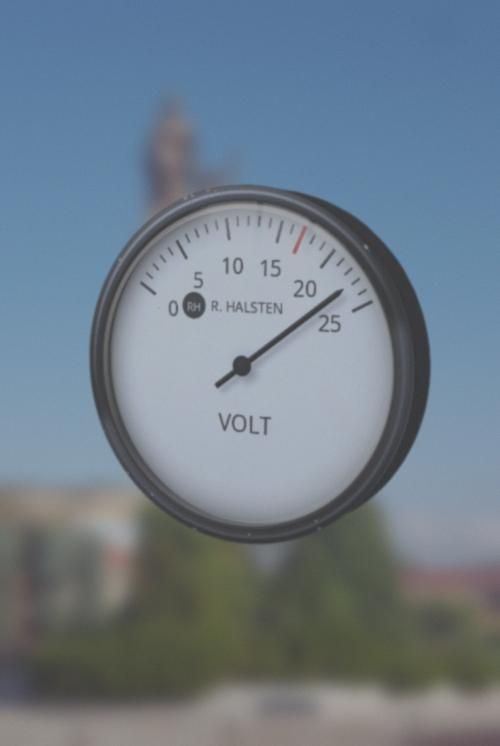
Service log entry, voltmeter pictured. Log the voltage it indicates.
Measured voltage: 23 V
